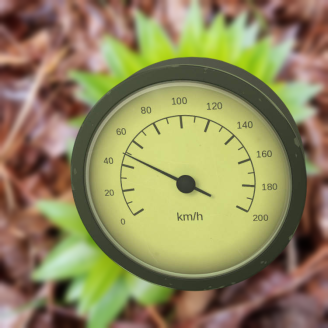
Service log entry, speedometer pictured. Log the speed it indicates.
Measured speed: 50 km/h
